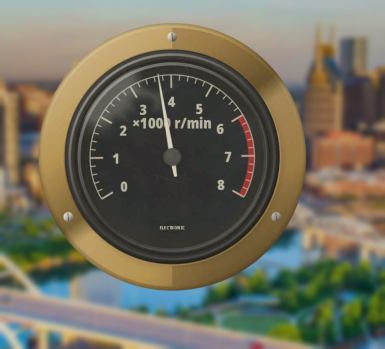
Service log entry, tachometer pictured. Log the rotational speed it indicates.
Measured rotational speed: 3700 rpm
